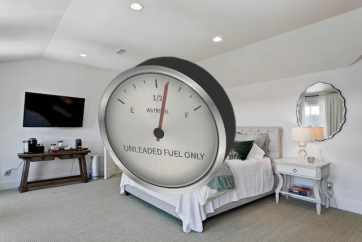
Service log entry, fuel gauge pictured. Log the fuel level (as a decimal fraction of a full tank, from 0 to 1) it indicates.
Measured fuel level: 0.625
